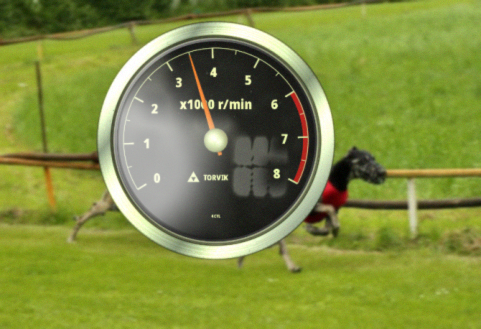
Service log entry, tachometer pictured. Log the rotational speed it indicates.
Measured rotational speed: 3500 rpm
